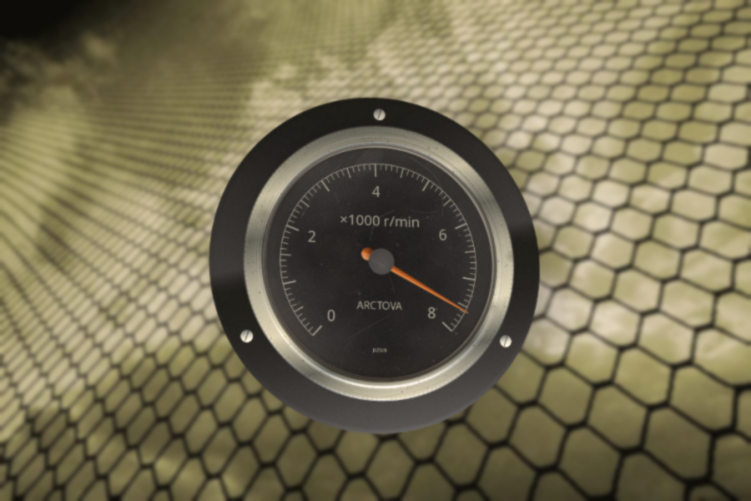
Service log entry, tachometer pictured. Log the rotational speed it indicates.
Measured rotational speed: 7600 rpm
